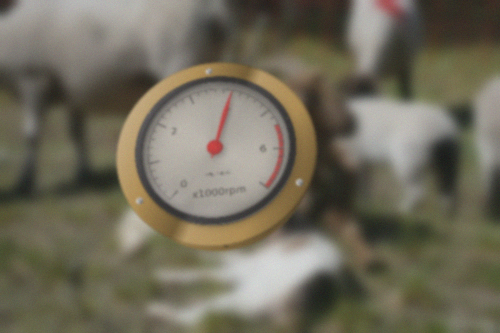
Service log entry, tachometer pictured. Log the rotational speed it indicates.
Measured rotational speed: 4000 rpm
